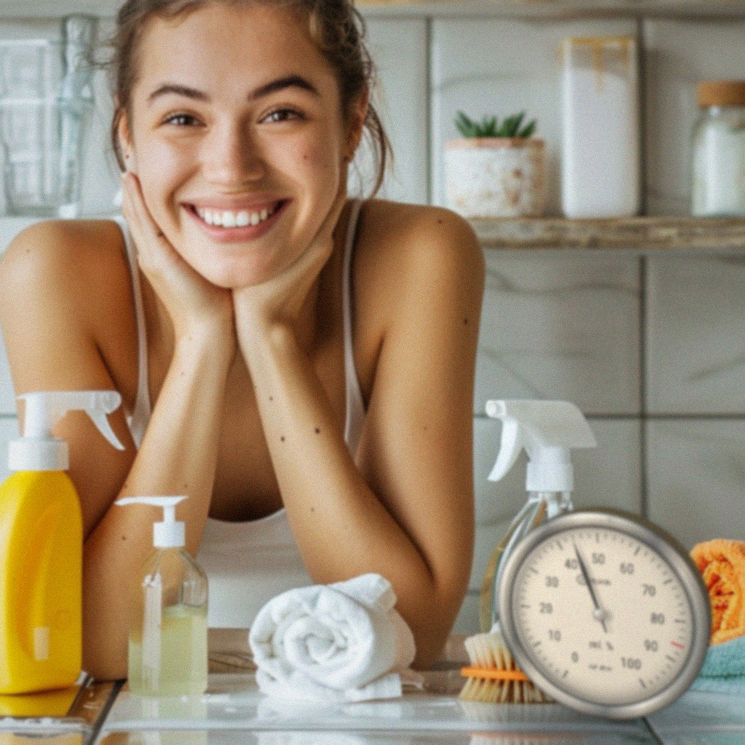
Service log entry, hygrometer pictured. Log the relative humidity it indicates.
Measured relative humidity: 44 %
